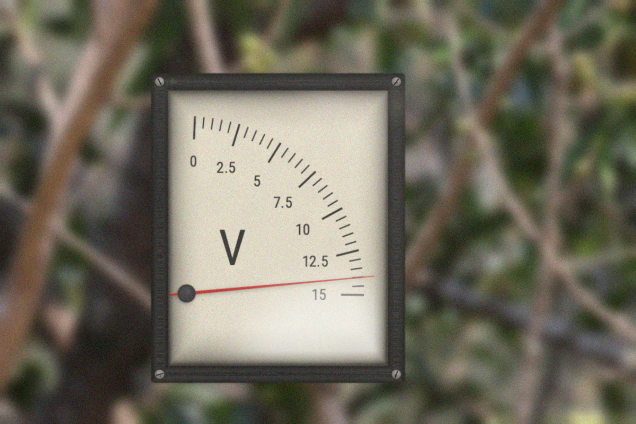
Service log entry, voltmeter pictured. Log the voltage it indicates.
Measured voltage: 14 V
